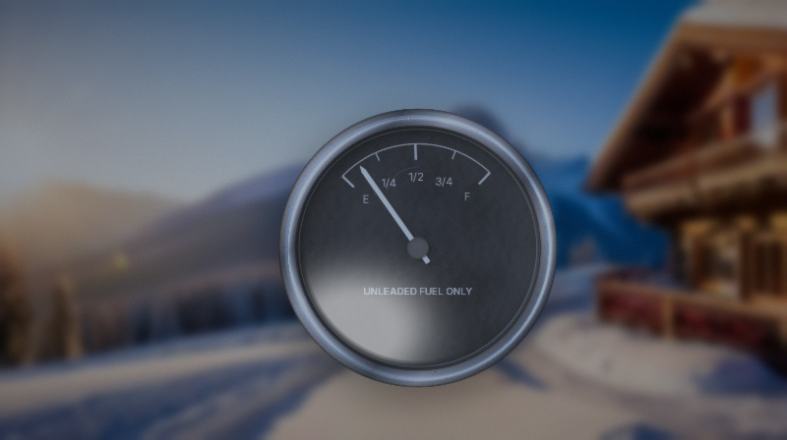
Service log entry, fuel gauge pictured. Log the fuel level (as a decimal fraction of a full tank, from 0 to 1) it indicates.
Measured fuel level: 0.125
